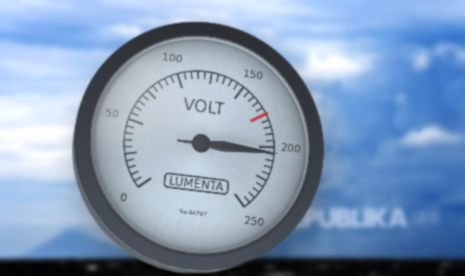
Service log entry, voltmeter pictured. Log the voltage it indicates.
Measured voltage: 205 V
